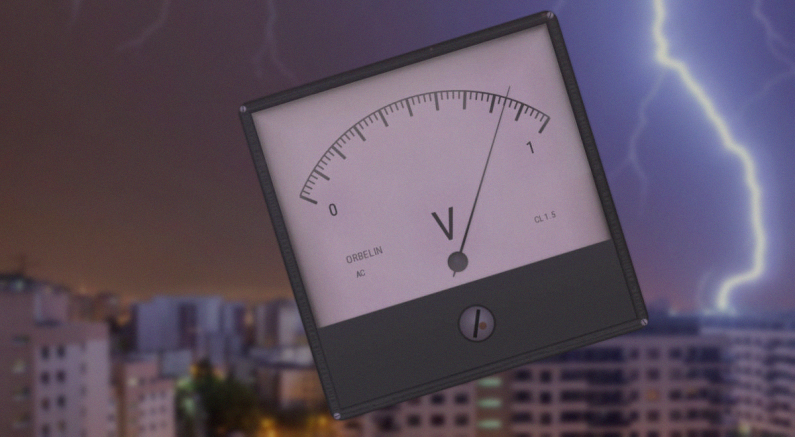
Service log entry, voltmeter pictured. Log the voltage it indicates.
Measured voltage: 0.84 V
